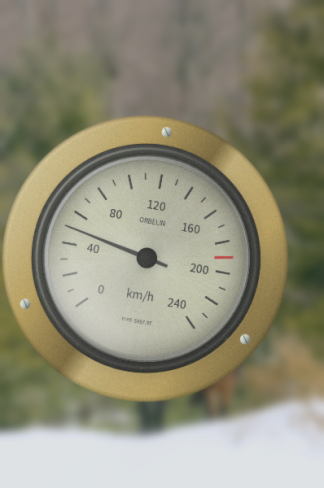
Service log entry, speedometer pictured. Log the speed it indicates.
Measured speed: 50 km/h
